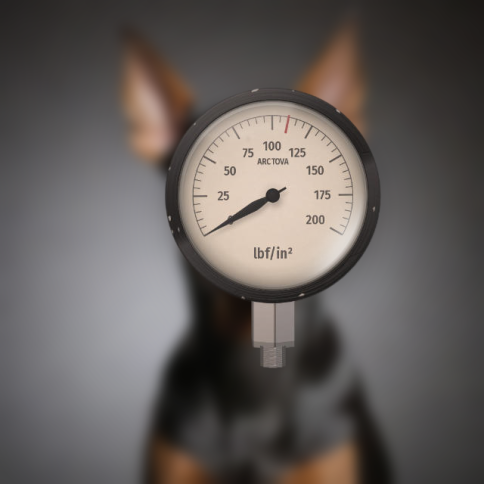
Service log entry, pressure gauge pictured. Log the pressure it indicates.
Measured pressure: 0 psi
